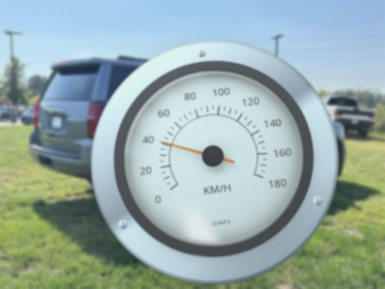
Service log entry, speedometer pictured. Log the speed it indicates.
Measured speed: 40 km/h
